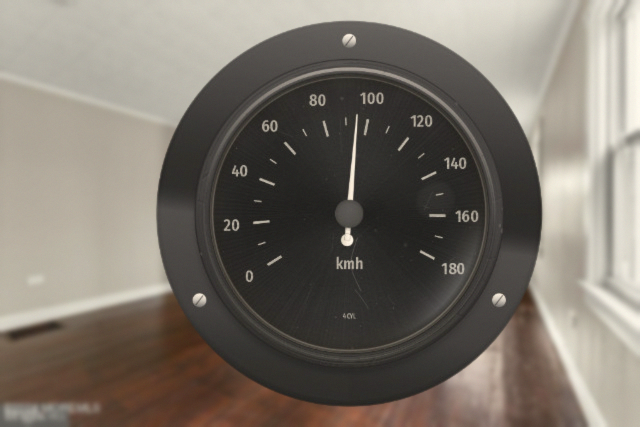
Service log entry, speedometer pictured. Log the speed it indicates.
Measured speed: 95 km/h
